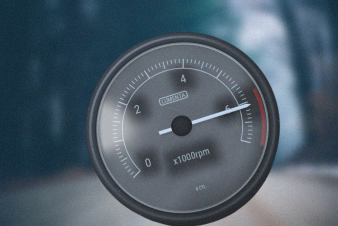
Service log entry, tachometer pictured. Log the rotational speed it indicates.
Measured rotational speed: 6100 rpm
